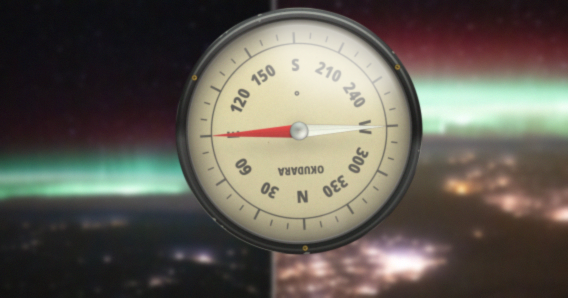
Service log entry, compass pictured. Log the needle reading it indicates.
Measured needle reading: 90 °
